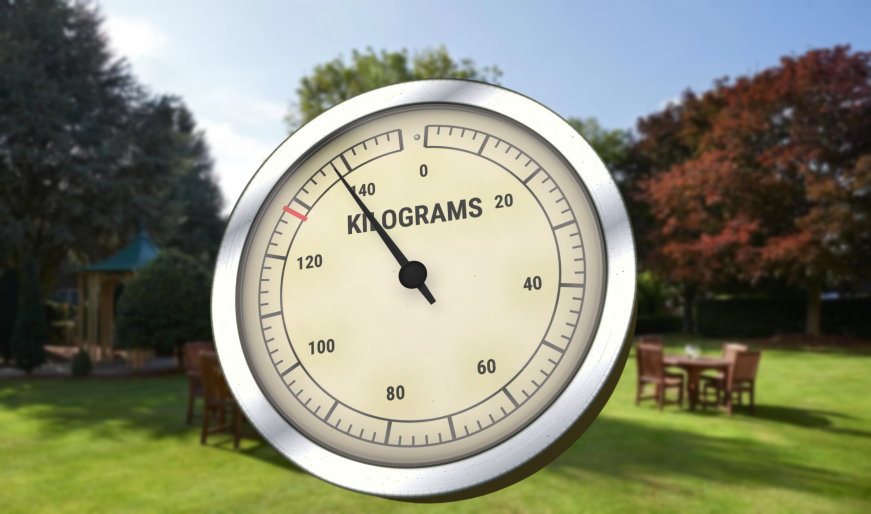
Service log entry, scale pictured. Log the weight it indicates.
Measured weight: 138 kg
